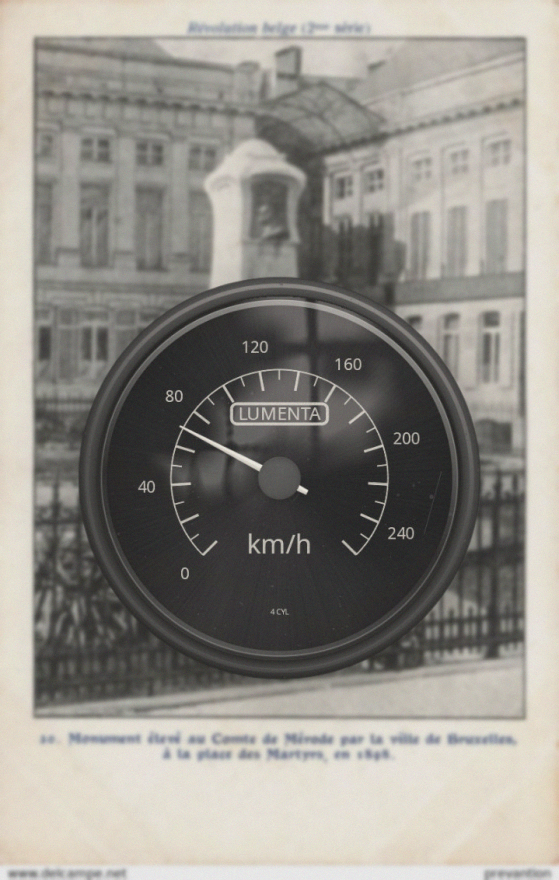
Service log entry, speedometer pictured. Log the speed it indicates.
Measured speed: 70 km/h
